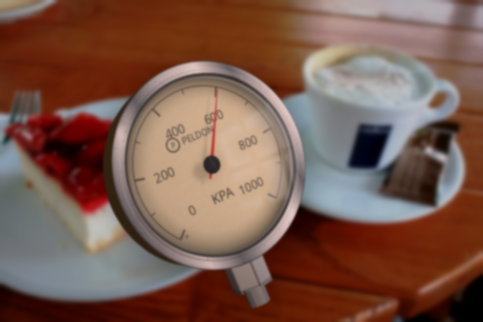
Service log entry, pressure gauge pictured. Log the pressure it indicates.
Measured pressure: 600 kPa
